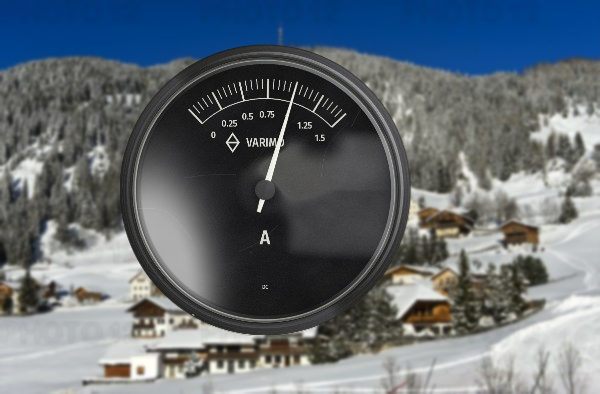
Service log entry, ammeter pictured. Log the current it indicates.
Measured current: 1 A
